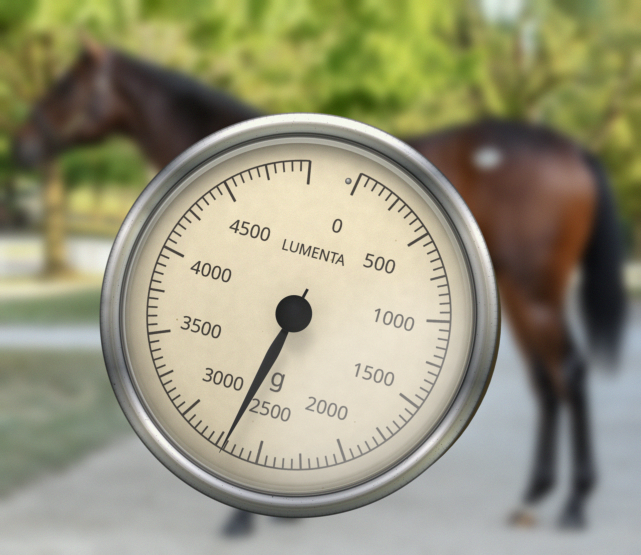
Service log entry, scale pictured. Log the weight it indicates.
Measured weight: 2700 g
